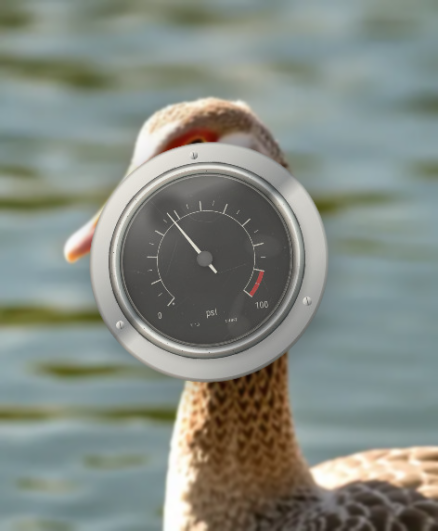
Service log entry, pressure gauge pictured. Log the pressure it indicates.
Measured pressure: 37.5 psi
